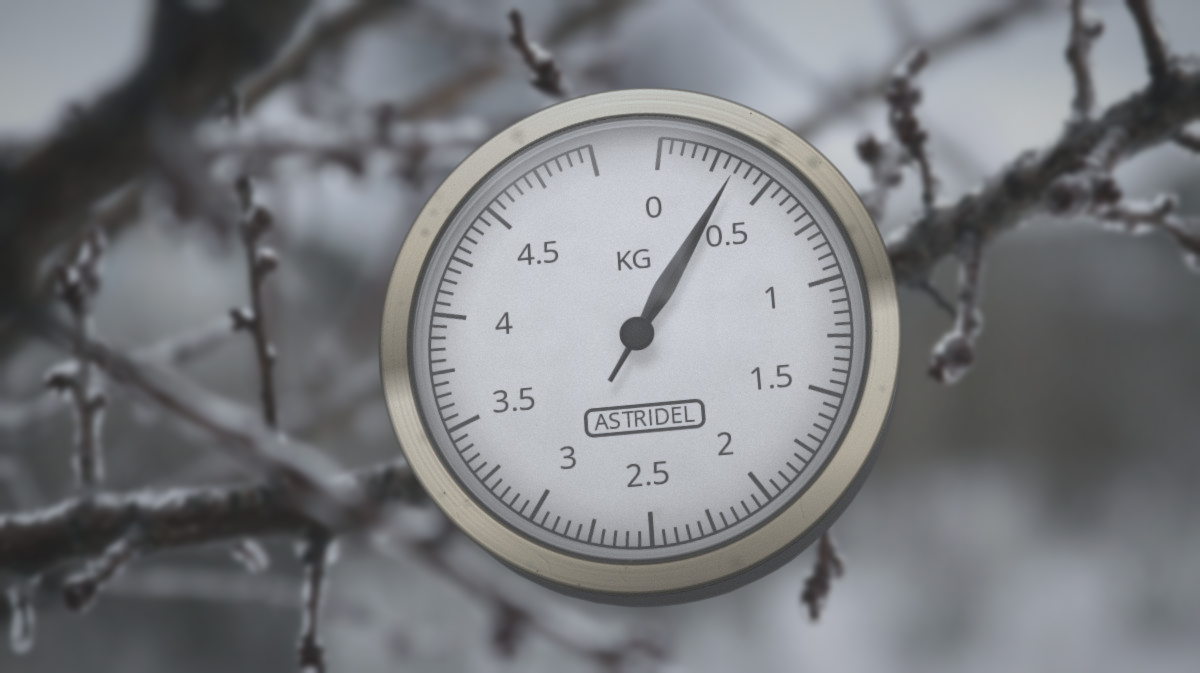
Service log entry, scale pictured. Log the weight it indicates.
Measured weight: 0.35 kg
